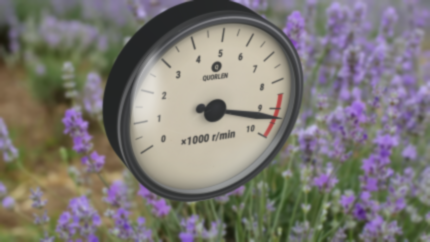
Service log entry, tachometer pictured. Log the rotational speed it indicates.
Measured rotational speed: 9250 rpm
